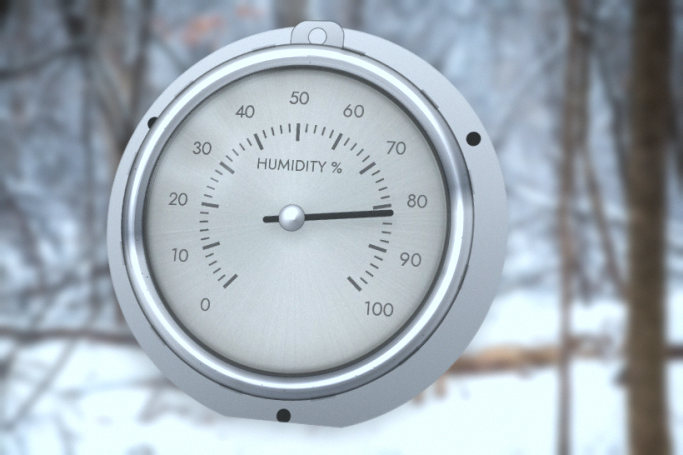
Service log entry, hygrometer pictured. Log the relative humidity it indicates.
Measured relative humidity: 82 %
